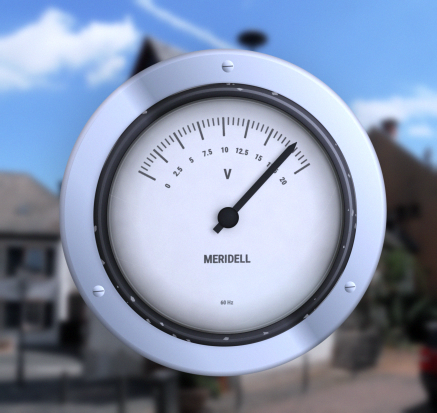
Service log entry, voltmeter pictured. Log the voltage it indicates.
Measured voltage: 17.5 V
